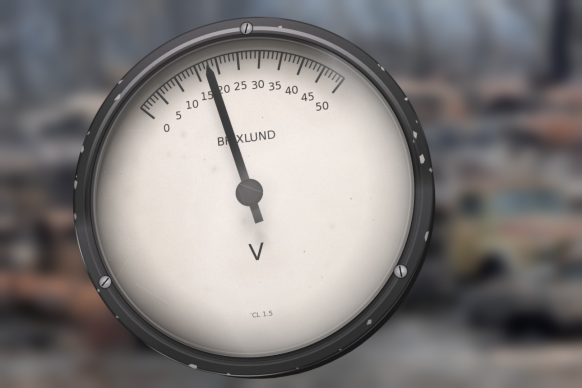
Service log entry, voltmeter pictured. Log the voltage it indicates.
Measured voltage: 18 V
